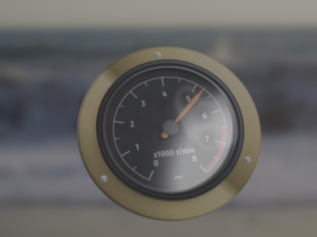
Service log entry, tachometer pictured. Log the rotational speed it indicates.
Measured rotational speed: 5250 rpm
